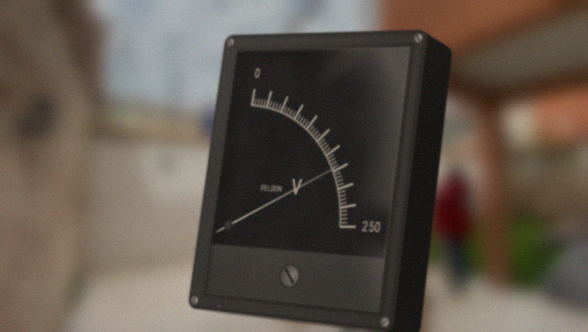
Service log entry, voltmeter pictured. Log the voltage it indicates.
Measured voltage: 175 V
